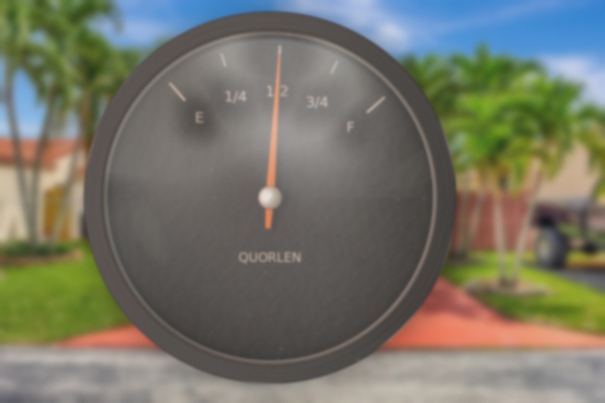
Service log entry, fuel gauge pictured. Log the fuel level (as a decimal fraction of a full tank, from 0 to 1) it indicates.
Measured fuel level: 0.5
